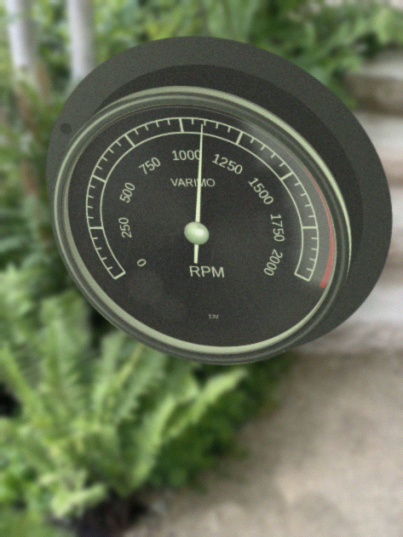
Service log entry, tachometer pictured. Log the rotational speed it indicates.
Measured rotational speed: 1100 rpm
